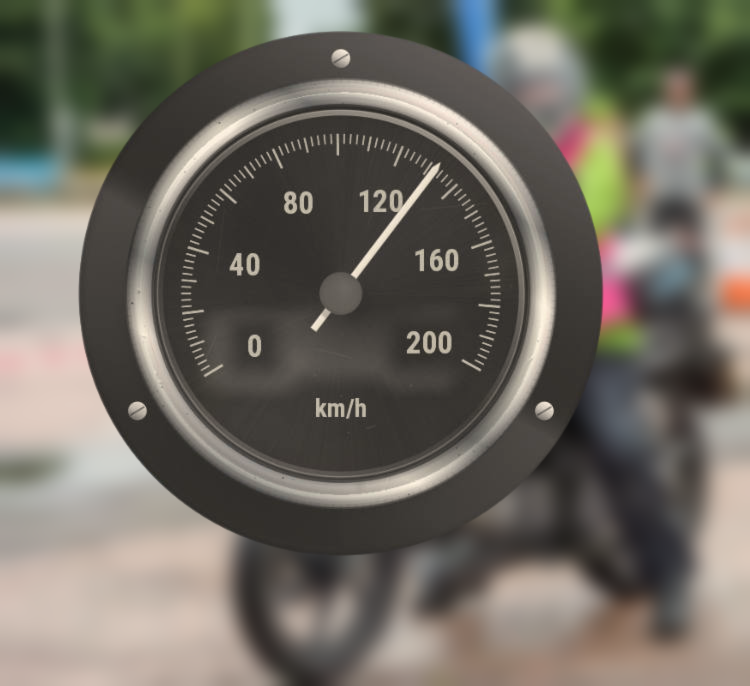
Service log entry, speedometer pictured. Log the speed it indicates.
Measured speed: 132 km/h
